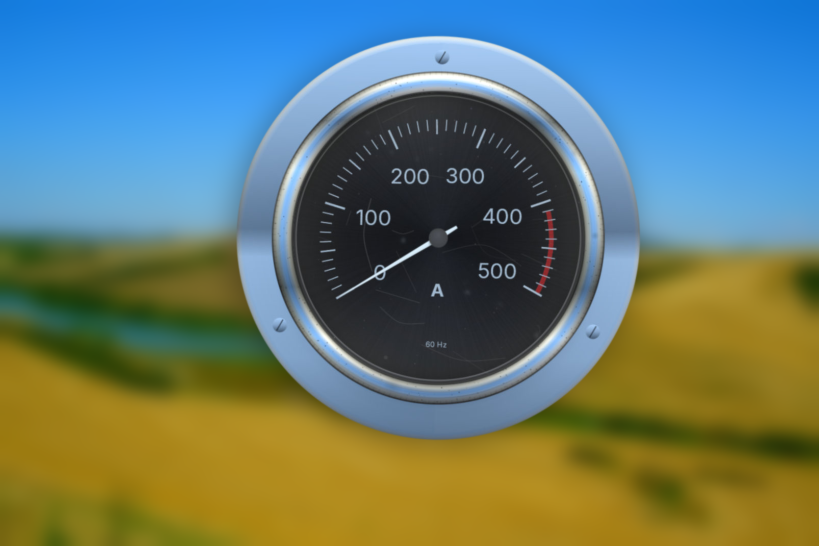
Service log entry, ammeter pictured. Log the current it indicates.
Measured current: 0 A
